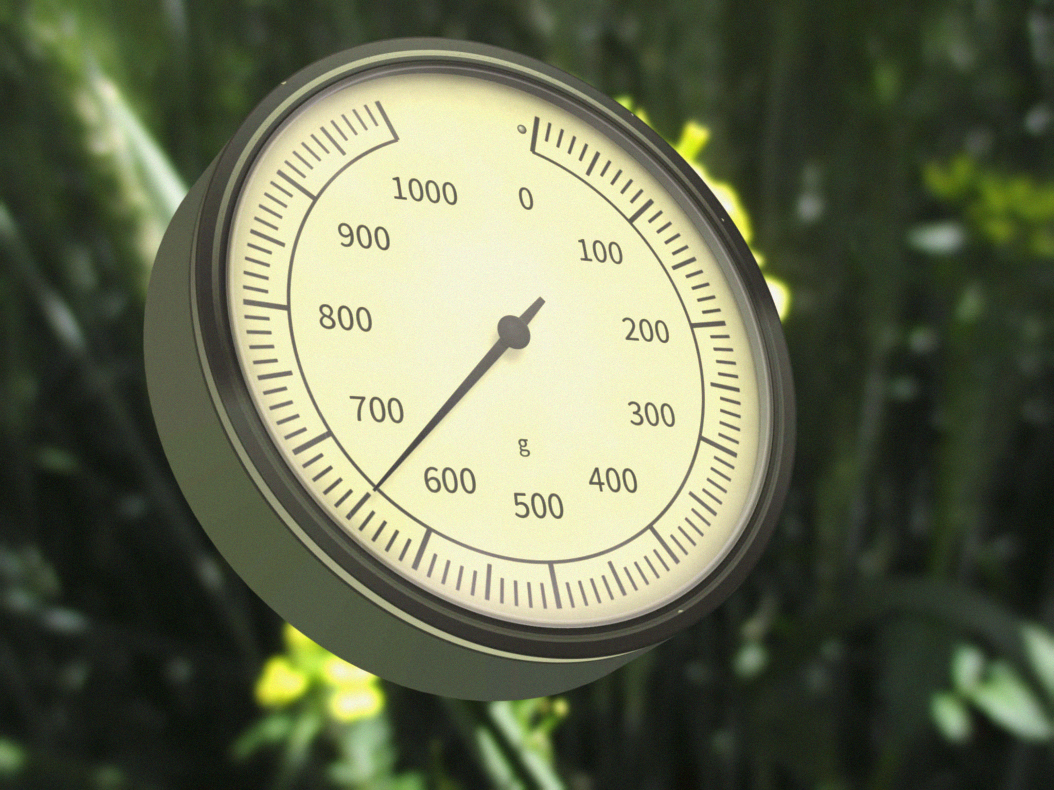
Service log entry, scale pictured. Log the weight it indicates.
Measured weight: 650 g
